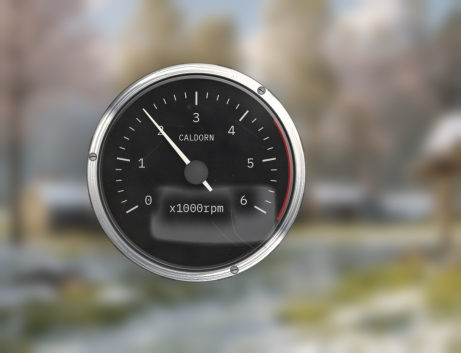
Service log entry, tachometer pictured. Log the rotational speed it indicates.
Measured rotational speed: 2000 rpm
